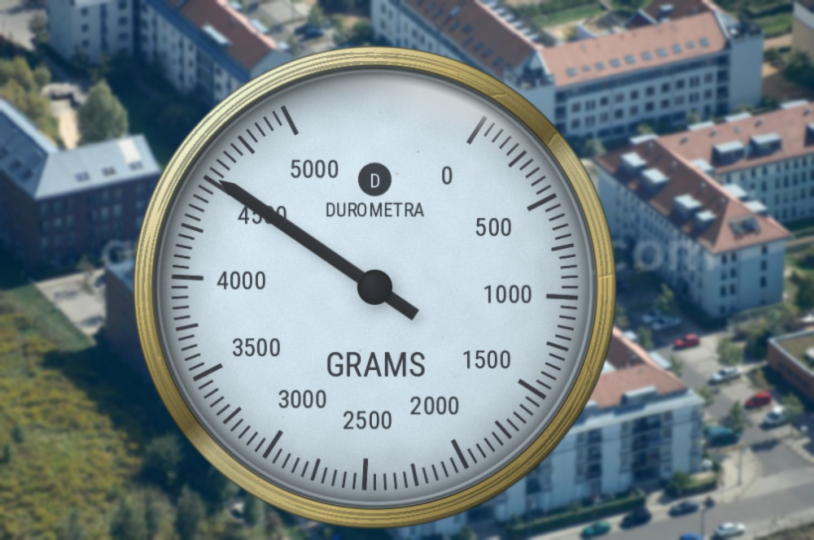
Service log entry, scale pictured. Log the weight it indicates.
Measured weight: 4525 g
